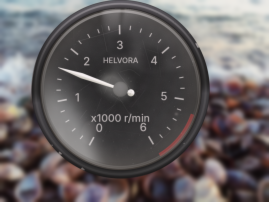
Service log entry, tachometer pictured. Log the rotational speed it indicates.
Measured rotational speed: 1600 rpm
